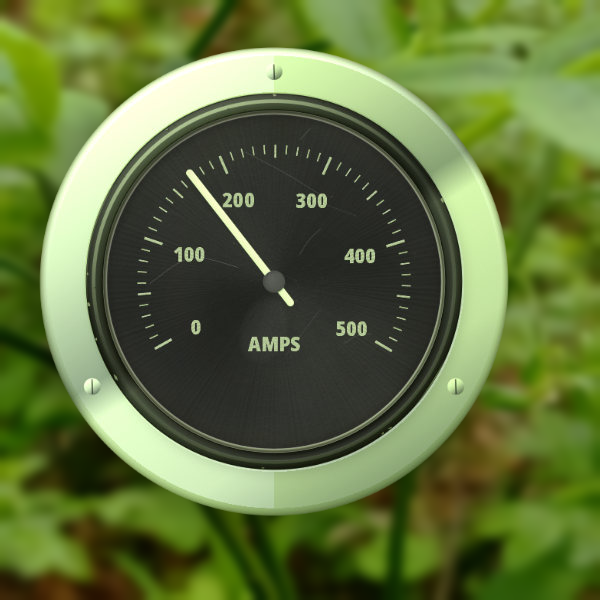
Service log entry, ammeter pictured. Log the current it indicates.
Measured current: 170 A
